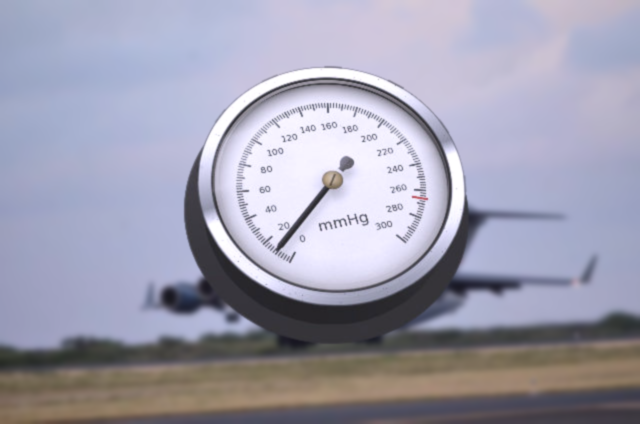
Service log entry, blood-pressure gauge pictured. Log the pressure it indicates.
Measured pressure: 10 mmHg
